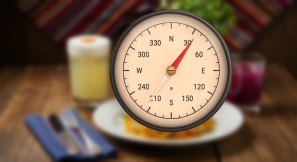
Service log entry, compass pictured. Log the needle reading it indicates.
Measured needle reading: 35 °
